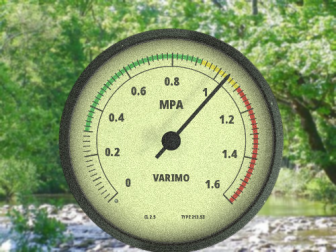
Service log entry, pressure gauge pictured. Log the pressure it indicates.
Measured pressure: 1.04 MPa
